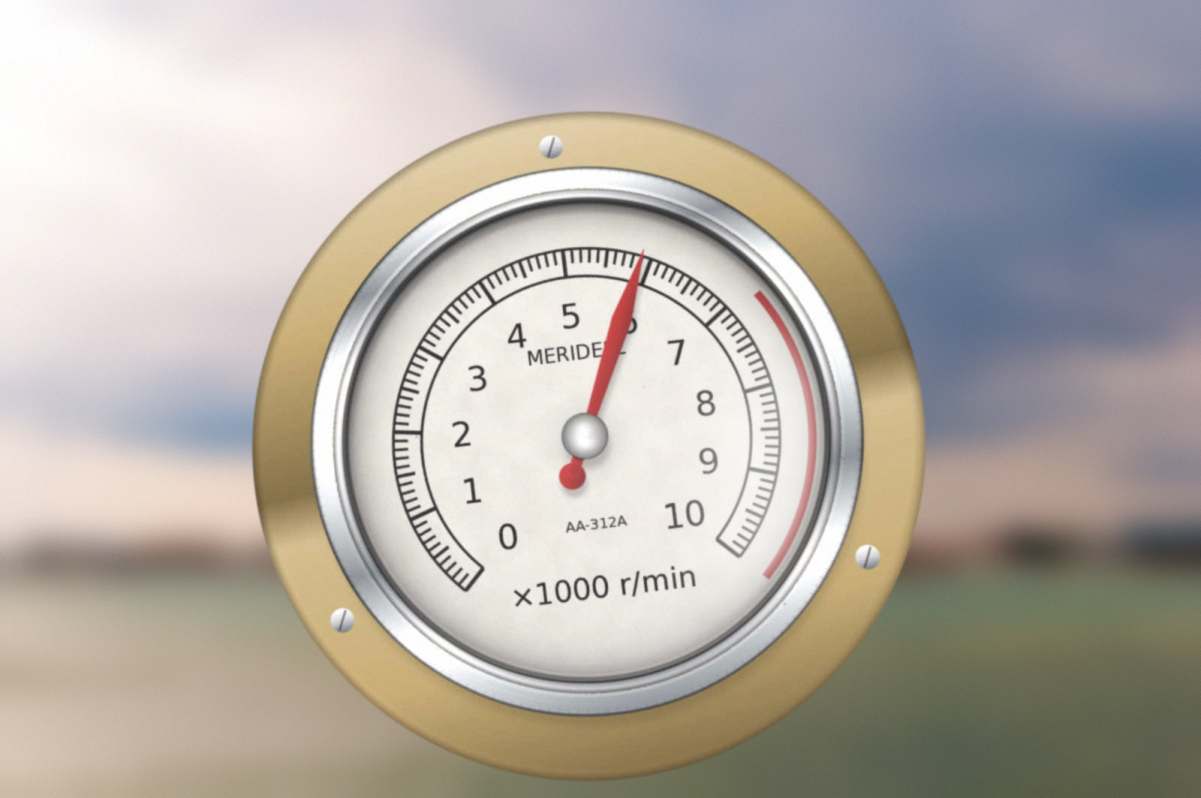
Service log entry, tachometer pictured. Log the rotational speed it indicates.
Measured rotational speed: 5900 rpm
